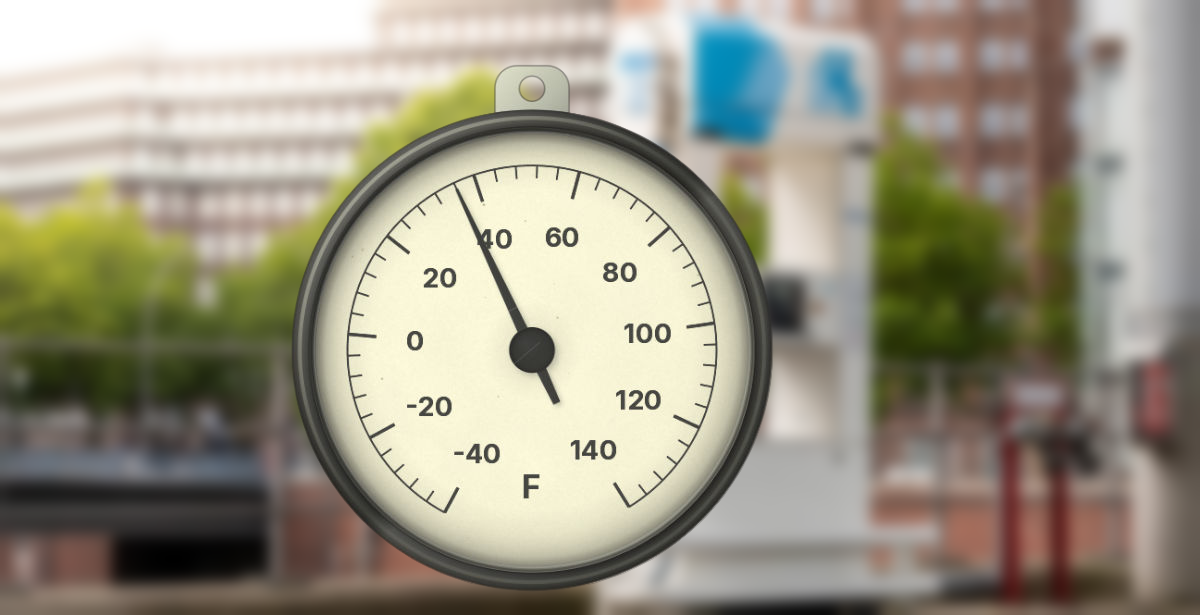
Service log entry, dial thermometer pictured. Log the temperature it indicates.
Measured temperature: 36 °F
